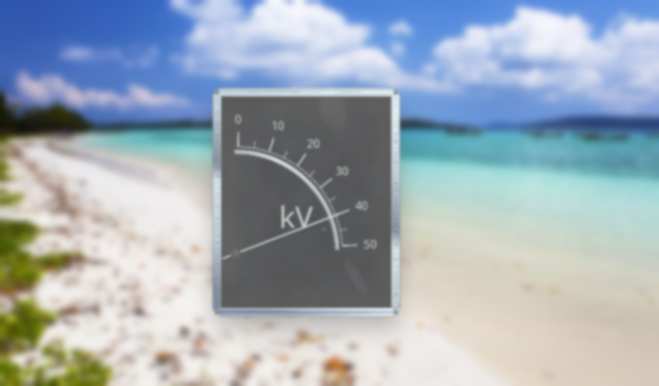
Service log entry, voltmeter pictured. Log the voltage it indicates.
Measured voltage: 40 kV
